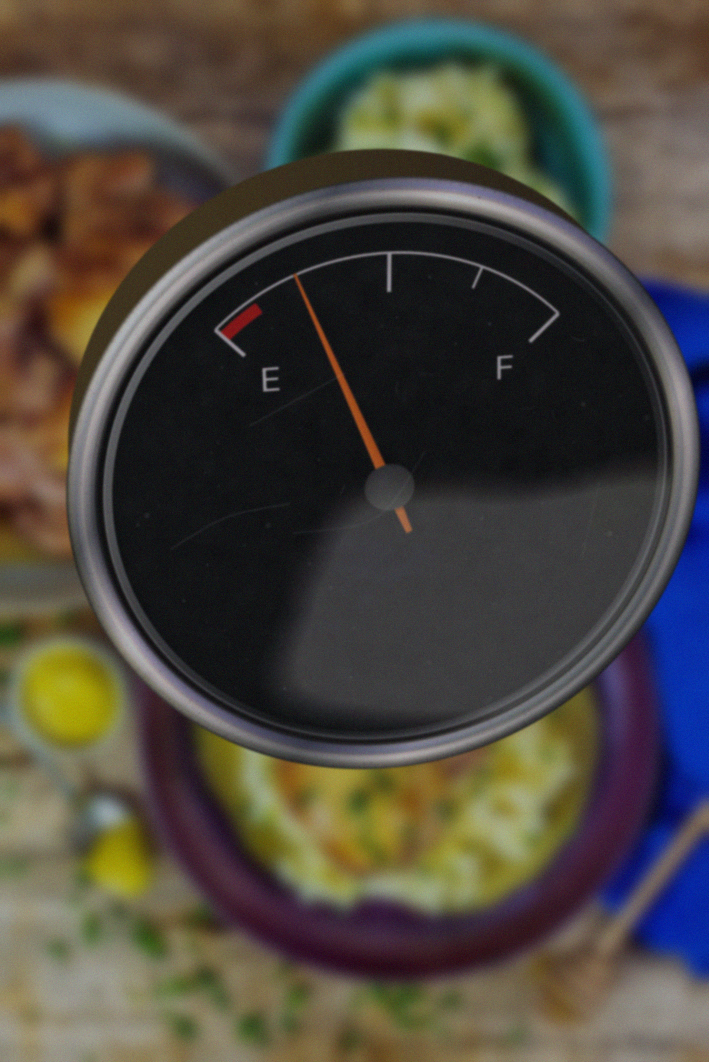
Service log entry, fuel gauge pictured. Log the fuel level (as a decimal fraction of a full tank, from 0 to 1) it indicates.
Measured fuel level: 0.25
